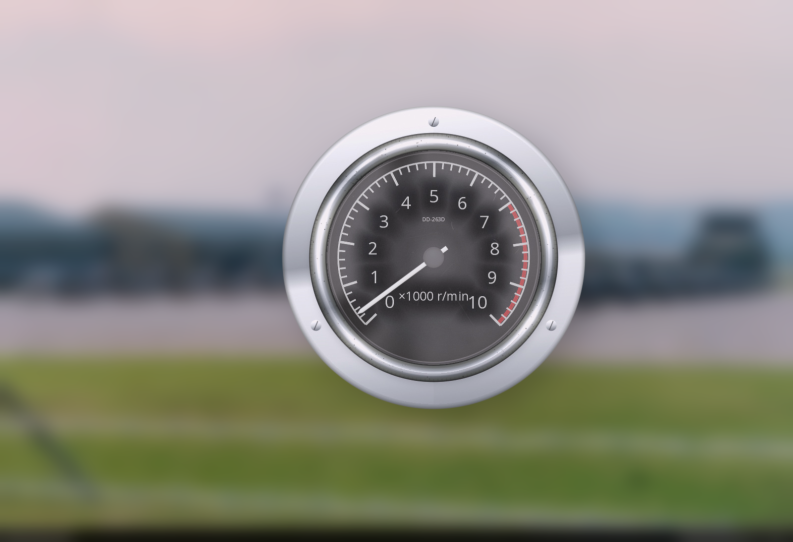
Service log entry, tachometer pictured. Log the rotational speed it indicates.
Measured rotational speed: 300 rpm
